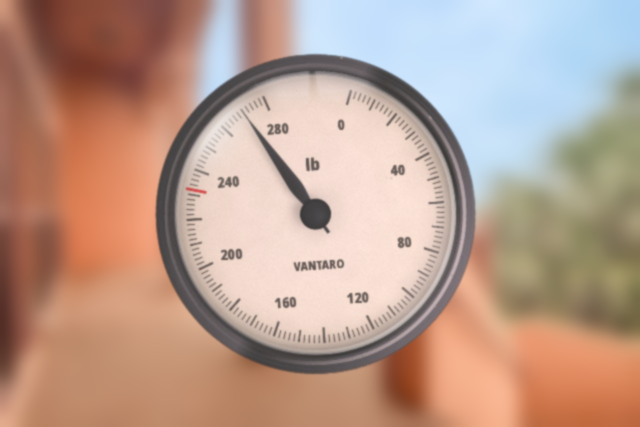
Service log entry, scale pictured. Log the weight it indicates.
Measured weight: 270 lb
